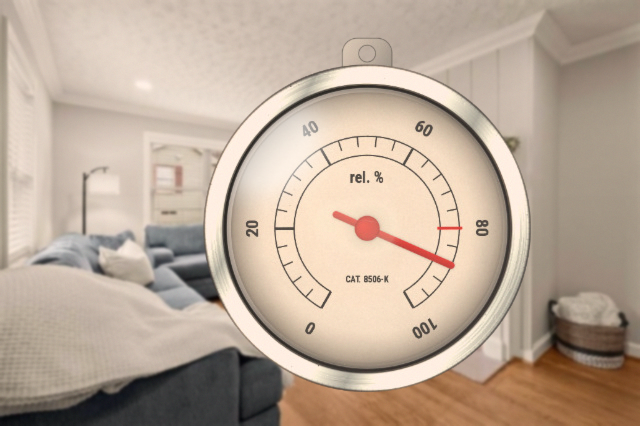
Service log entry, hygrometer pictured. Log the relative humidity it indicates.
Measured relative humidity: 88 %
